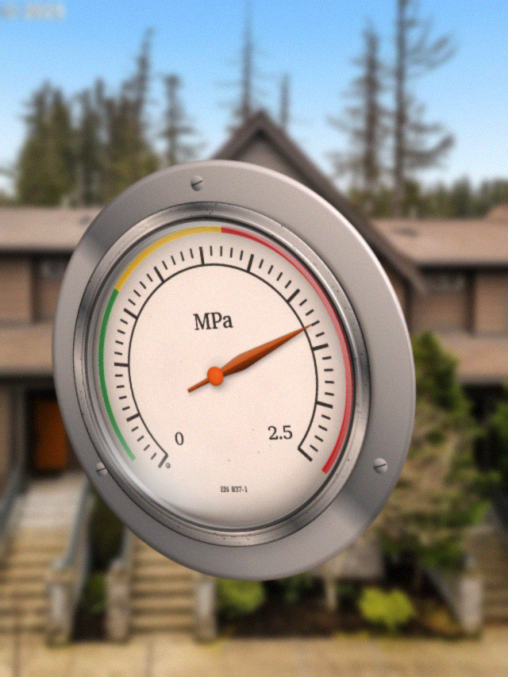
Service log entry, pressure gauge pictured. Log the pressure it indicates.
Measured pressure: 1.9 MPa
